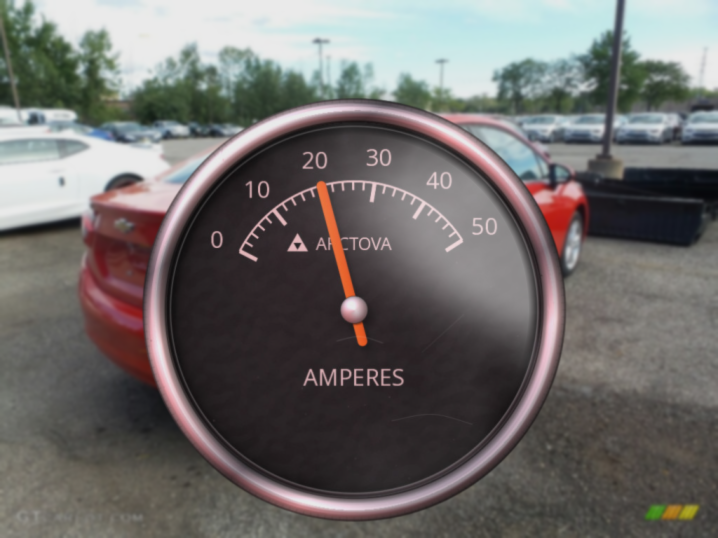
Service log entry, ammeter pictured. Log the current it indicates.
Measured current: 20 A
